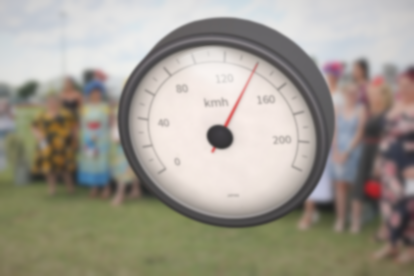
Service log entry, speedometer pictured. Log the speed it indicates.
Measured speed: 140 km/h
